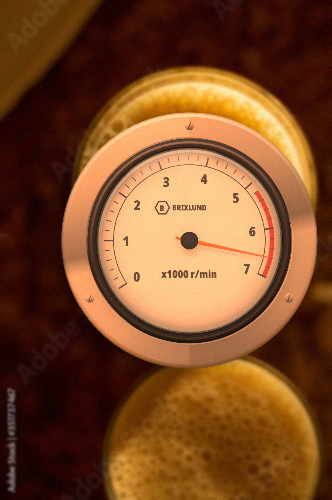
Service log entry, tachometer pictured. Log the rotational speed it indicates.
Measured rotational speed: 6600 rpm
